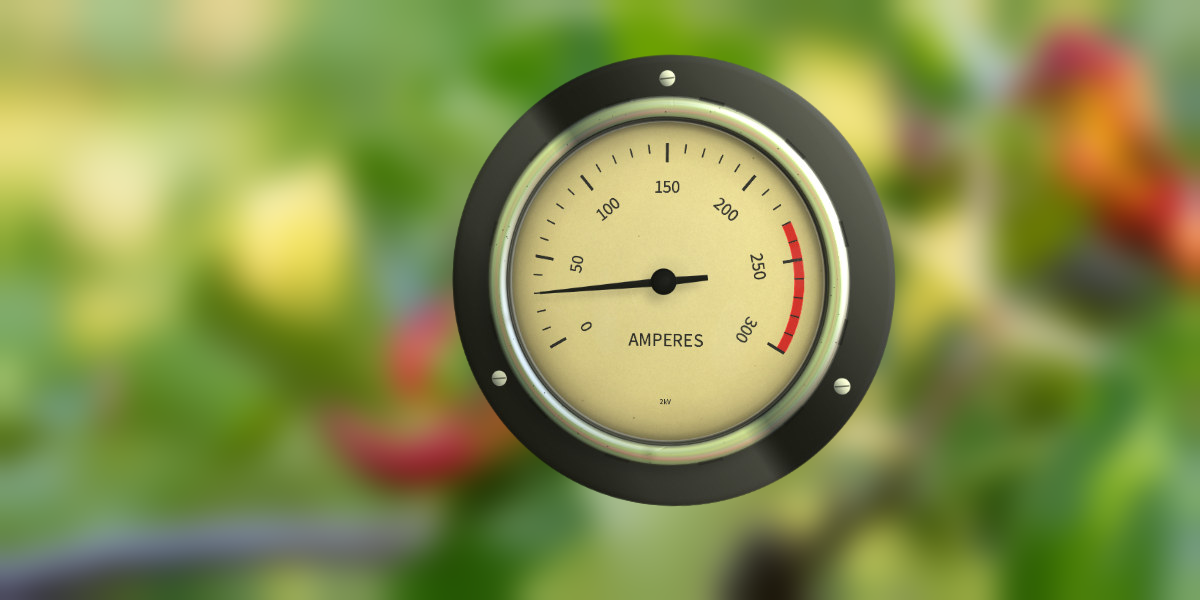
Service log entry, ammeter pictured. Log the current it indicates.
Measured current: 30 A
